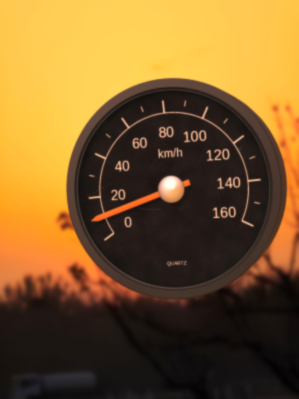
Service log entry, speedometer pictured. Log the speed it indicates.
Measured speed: 10 km/h
